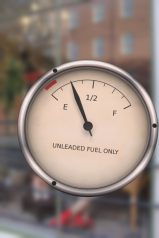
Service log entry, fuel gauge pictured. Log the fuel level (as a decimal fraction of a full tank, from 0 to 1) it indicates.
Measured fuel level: 0.25
